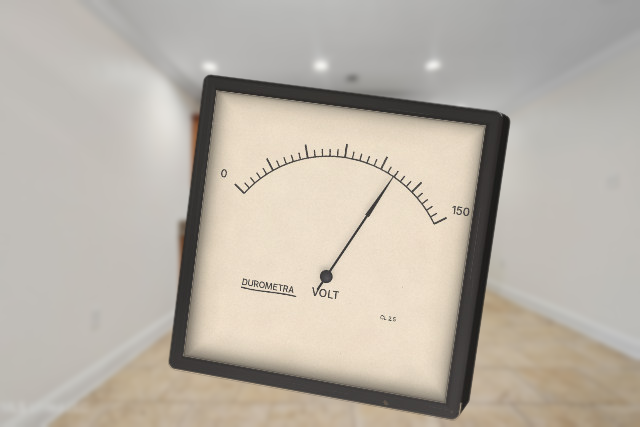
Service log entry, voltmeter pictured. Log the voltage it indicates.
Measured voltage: 110 V
